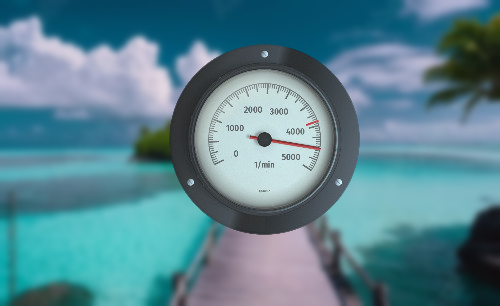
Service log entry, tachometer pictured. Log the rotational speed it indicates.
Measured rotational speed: 4500 rpm
